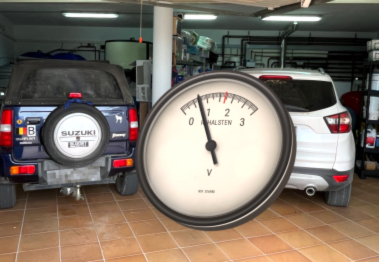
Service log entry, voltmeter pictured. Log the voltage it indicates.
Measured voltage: 0.75 V
